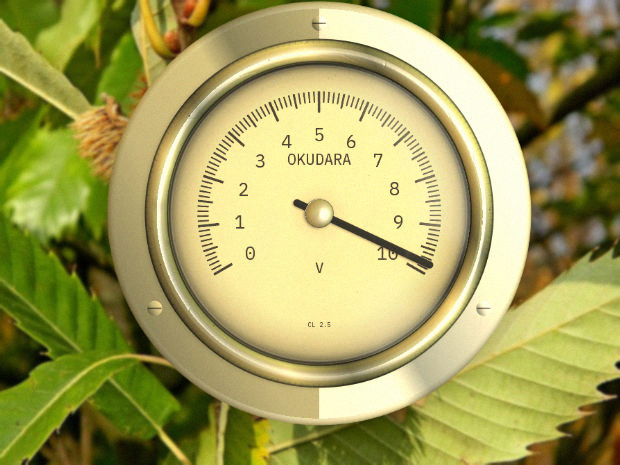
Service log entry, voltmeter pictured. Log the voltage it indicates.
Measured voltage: 9.8 V
